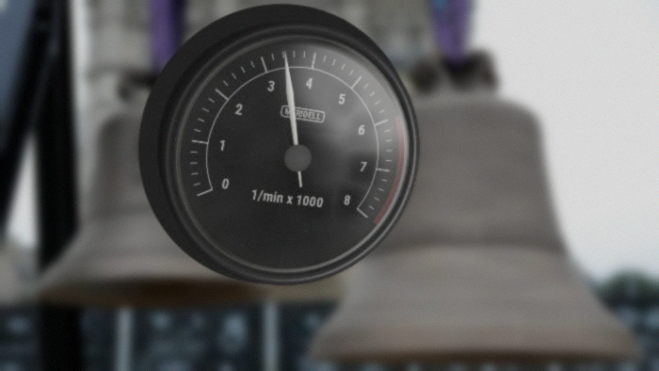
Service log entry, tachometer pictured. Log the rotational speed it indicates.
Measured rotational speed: 3400 rpm
